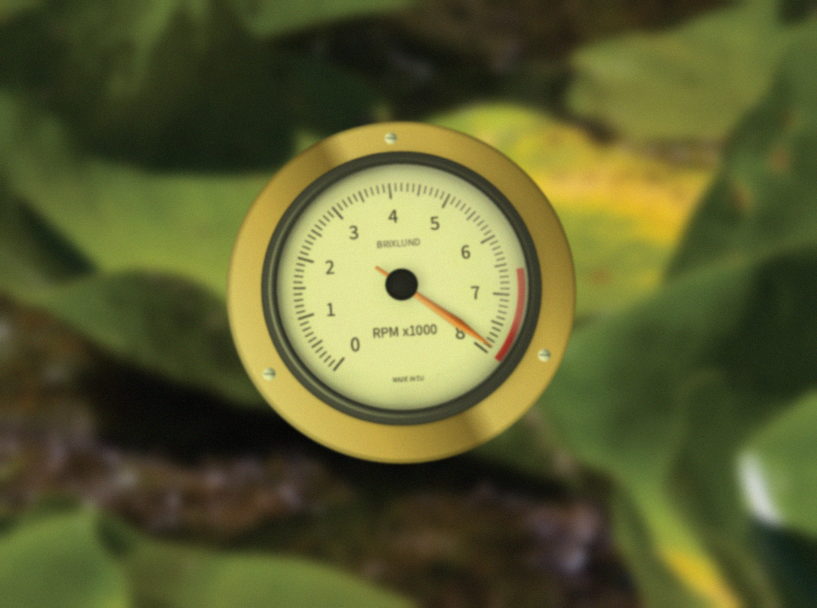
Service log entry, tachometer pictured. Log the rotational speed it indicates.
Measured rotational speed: 7900 rpm
